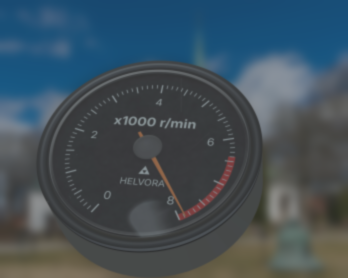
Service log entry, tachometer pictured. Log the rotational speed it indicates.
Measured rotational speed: 7900 rpm
